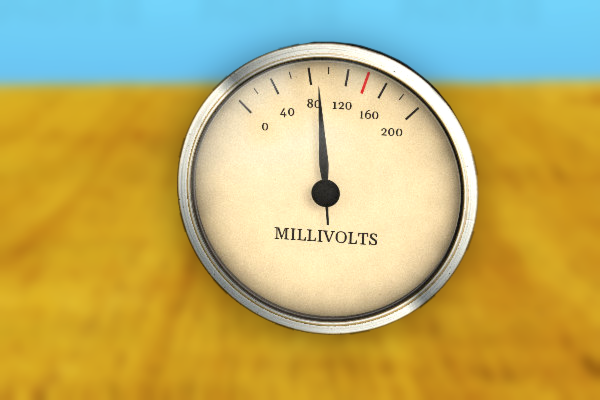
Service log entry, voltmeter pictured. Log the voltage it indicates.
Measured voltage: 90 mV
